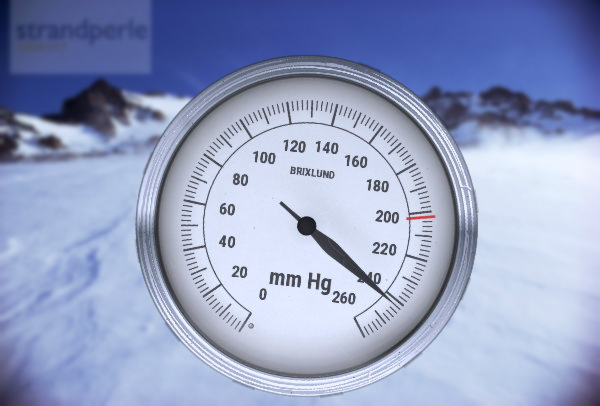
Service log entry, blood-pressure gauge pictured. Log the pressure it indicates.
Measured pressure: 242 mmHg
